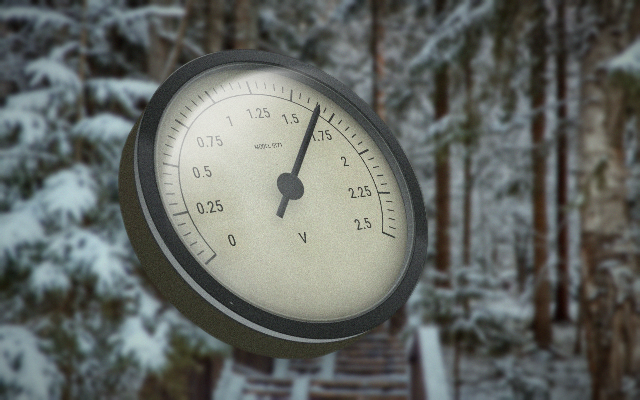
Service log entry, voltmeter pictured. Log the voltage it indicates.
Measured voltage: 1.65 V
